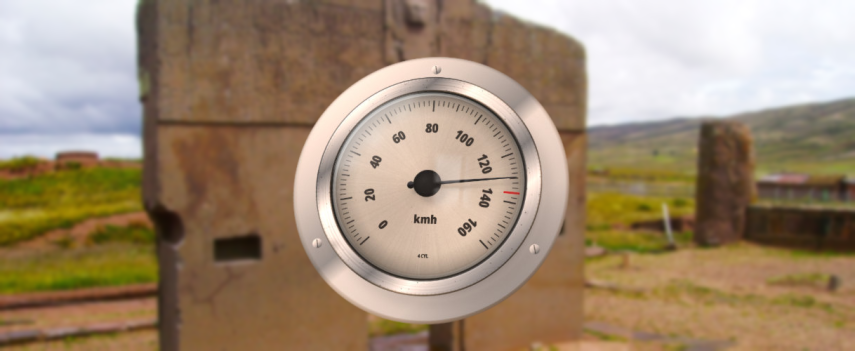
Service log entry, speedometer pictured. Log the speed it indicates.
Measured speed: 130 km/h
